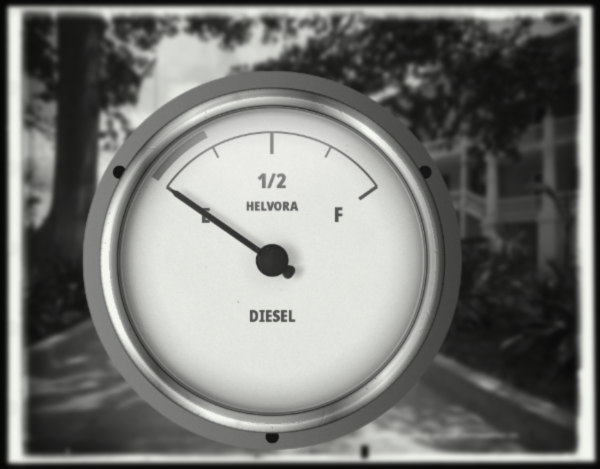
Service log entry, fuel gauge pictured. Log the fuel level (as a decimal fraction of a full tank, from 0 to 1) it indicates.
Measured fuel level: 0
